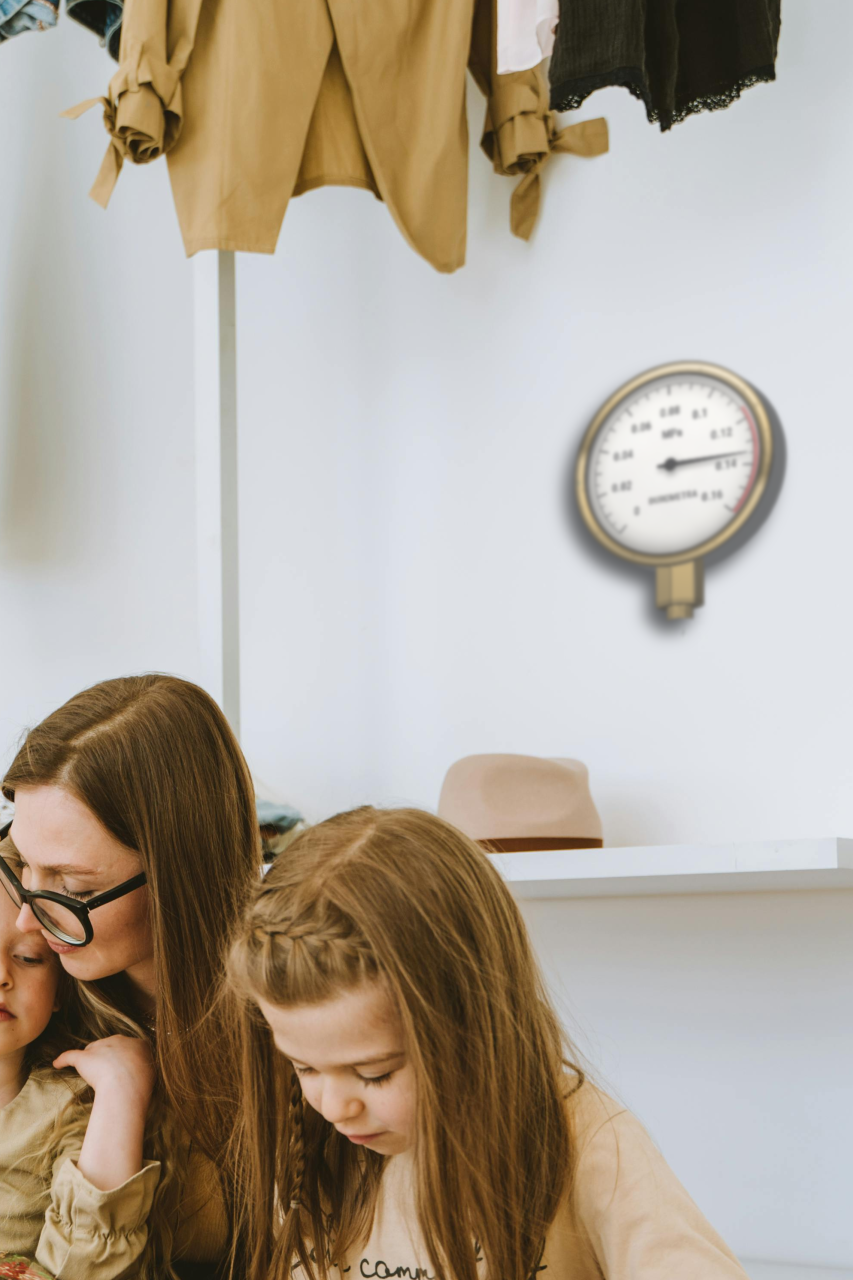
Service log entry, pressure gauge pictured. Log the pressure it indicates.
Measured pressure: 0.135 MPa
